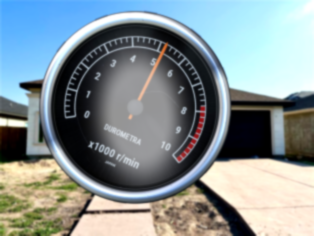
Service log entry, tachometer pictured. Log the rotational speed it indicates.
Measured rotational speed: 5200 rpm
